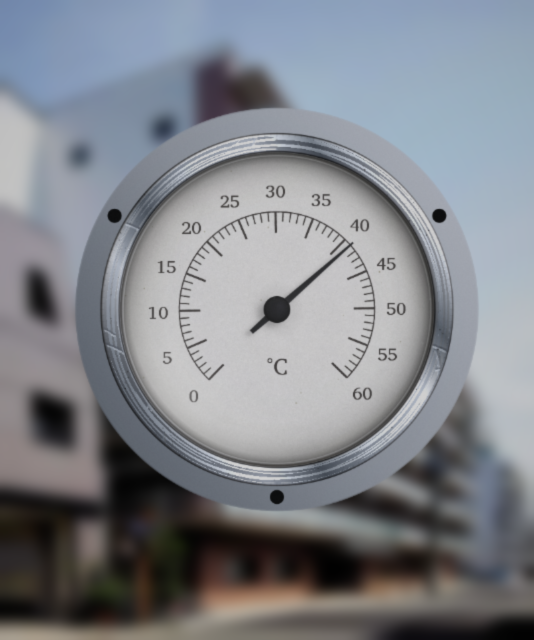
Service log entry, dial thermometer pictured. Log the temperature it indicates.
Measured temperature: 41 °C
